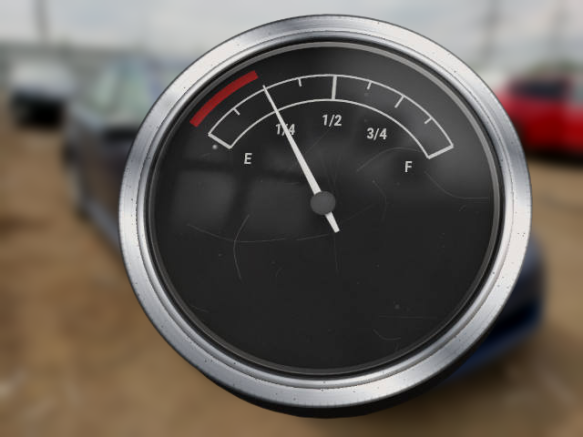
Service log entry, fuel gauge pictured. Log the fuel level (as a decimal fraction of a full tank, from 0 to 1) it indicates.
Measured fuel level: 0.25
